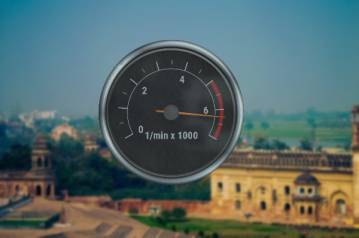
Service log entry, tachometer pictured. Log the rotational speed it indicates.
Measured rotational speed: 6250 rpm
